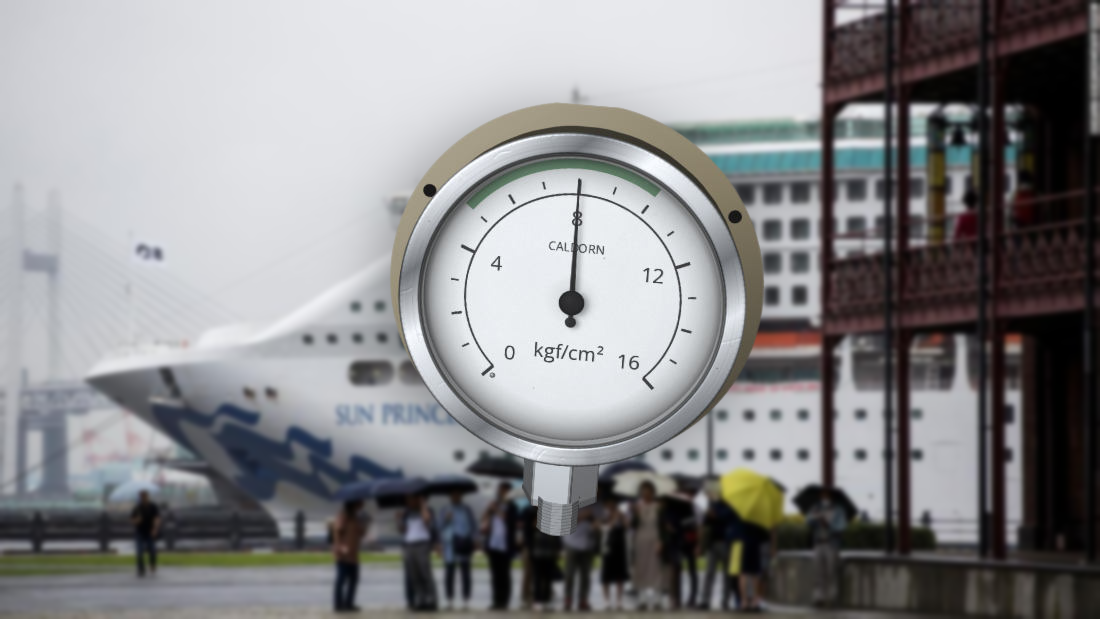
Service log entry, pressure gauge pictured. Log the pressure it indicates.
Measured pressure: 8 kg/cm²
